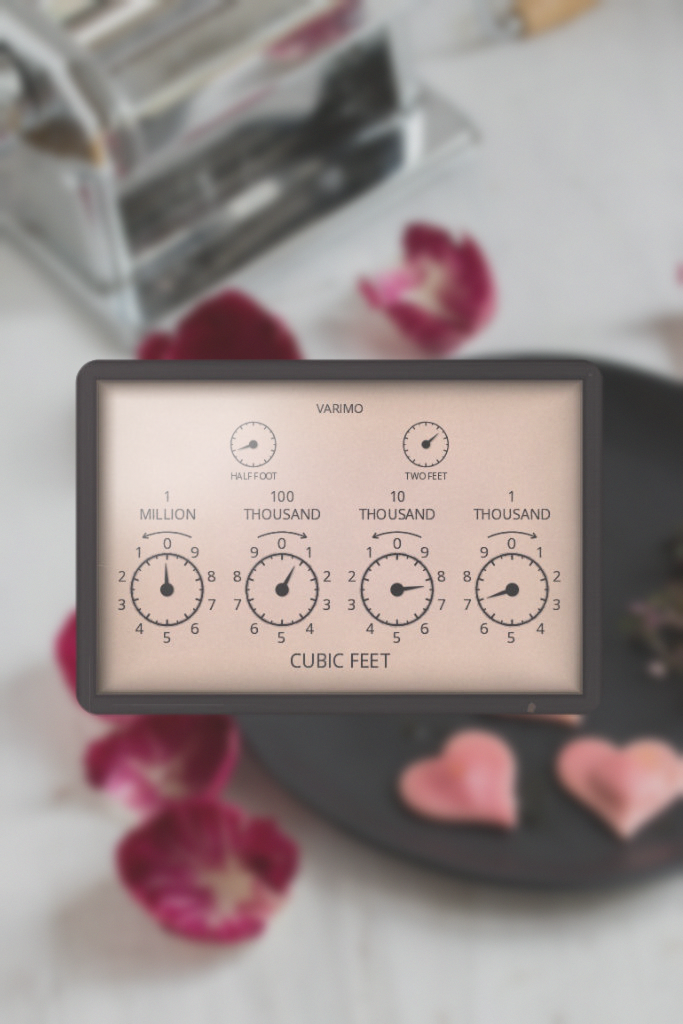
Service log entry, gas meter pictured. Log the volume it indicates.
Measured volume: 7700 ft³
